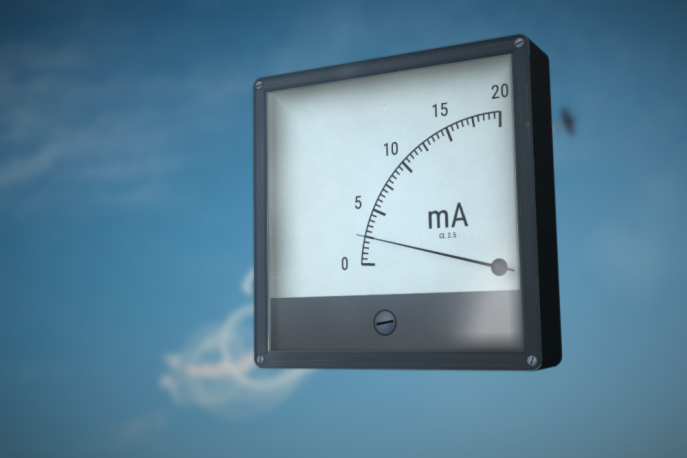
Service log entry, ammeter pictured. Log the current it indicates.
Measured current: 2.5 mA
